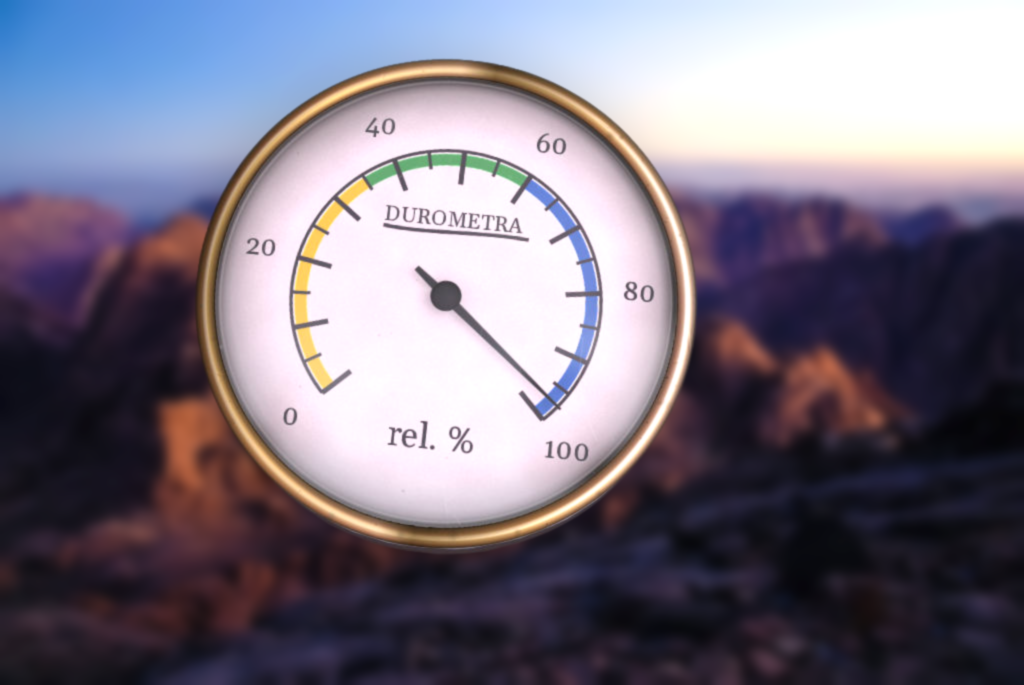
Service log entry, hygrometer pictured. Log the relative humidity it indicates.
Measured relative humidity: 97.5 %
